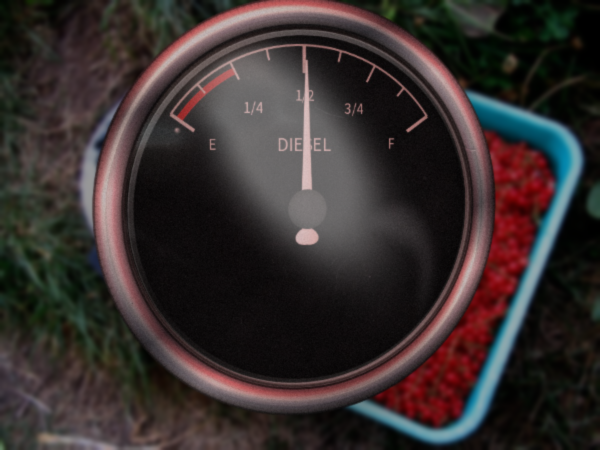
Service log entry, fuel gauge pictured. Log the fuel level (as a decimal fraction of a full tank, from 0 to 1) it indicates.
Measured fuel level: 0.5
